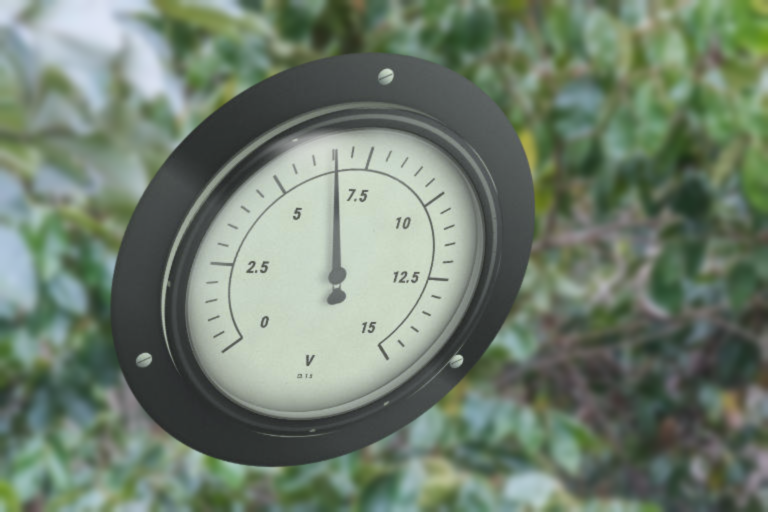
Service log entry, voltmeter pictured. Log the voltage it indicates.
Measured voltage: 6.5 V
